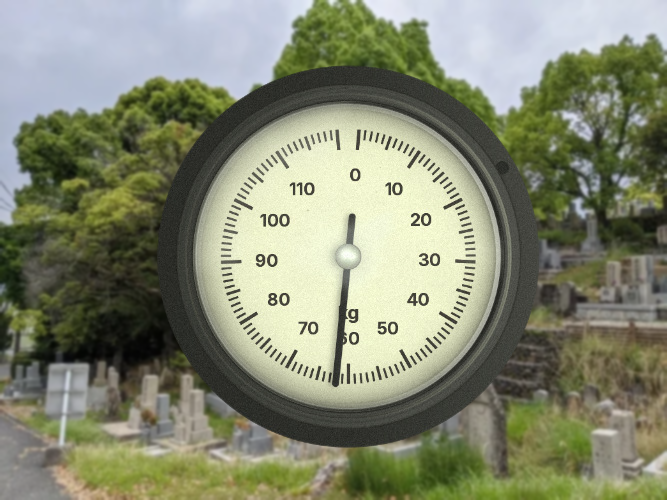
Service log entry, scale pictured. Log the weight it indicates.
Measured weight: 62 kg
